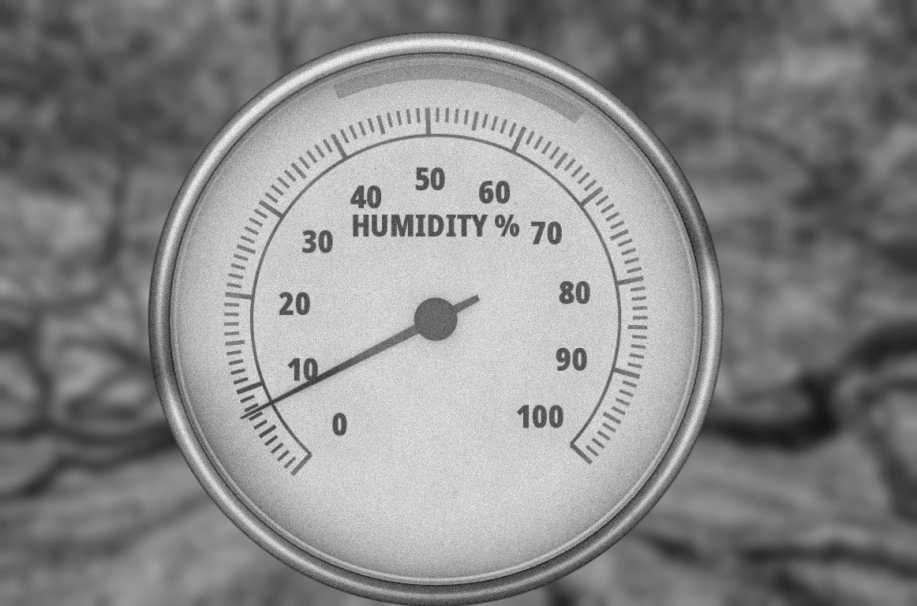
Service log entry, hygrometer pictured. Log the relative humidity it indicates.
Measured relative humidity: 7.5 %
